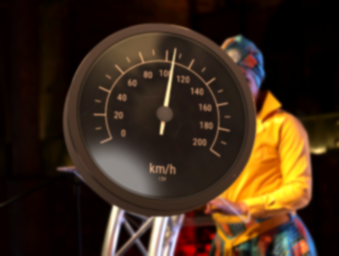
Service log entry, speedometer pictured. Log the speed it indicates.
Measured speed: 105 km/h
